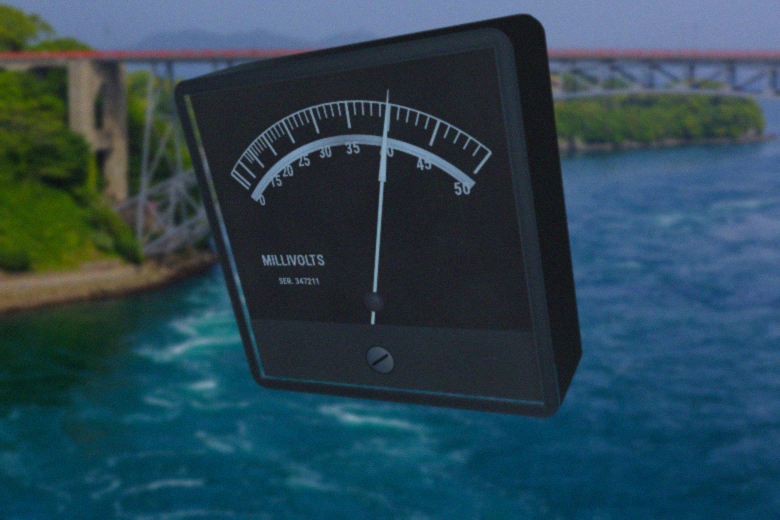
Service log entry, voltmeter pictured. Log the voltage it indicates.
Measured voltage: 40 mV
